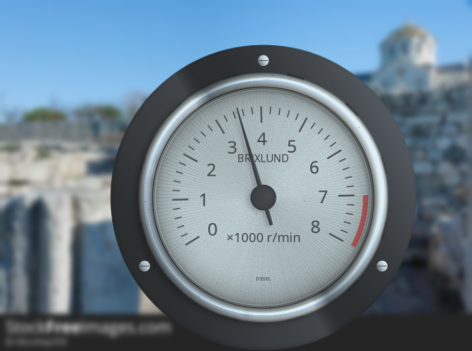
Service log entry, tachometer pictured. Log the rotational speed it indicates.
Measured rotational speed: 3500 rpm
